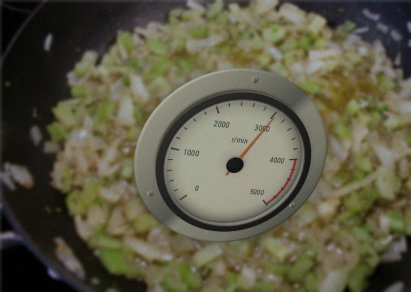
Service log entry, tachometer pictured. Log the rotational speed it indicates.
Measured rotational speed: 3000 rpm
